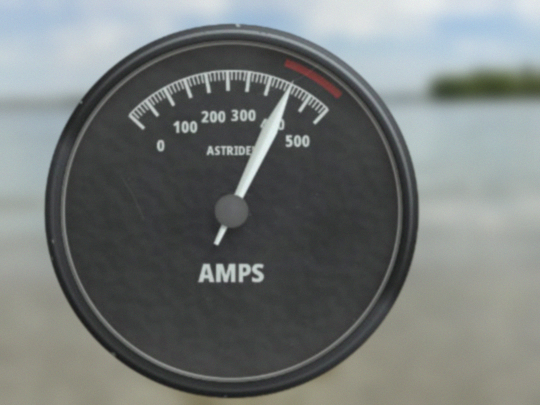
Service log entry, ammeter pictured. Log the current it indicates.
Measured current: 400 A
